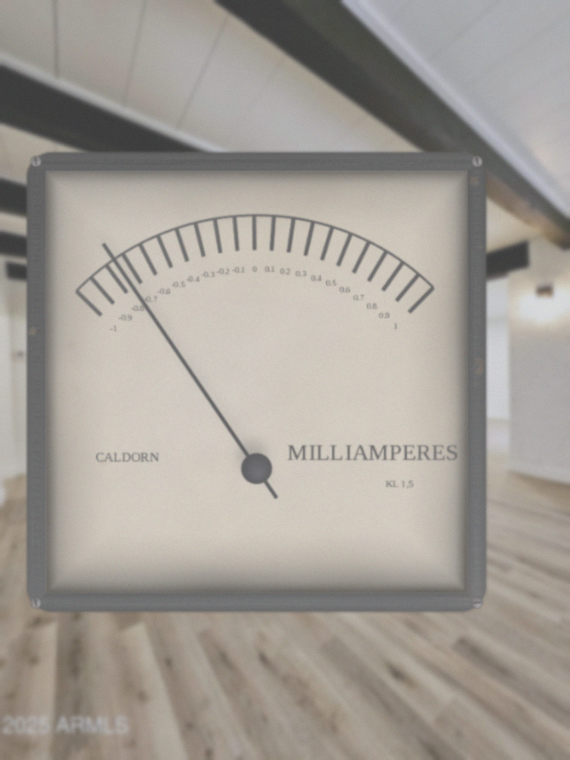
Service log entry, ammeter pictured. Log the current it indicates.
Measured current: -0.75 mA
